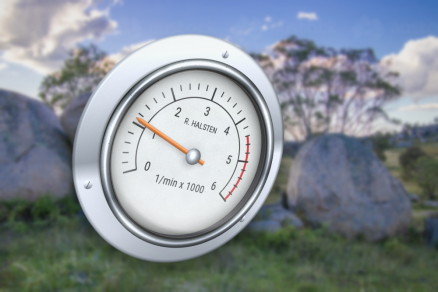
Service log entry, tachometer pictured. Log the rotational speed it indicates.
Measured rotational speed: 1100 rpm
